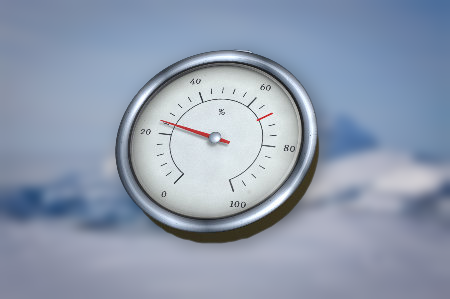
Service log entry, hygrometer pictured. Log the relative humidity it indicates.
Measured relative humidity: 24 %
